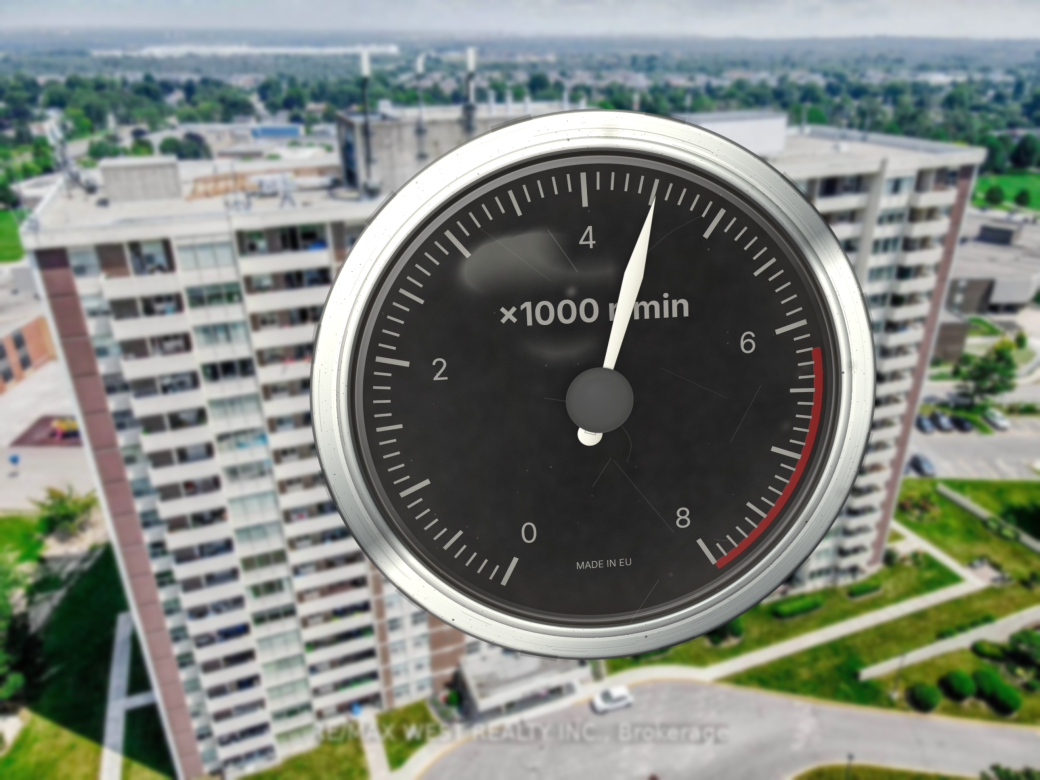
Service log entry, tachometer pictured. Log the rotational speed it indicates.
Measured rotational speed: 4500 rpm
